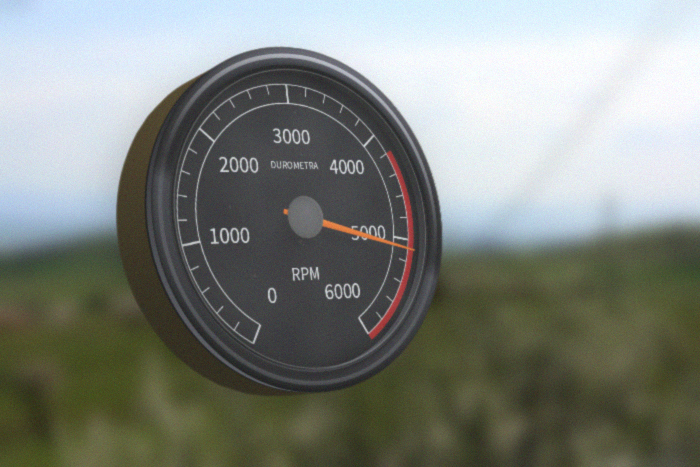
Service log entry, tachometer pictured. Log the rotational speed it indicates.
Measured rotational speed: 5100 rpm
